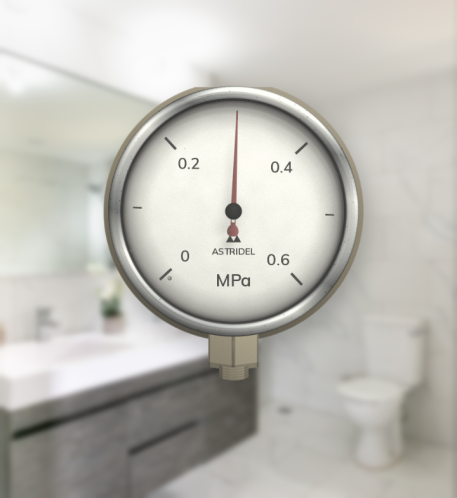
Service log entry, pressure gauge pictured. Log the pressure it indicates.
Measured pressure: 0.3 MPa
